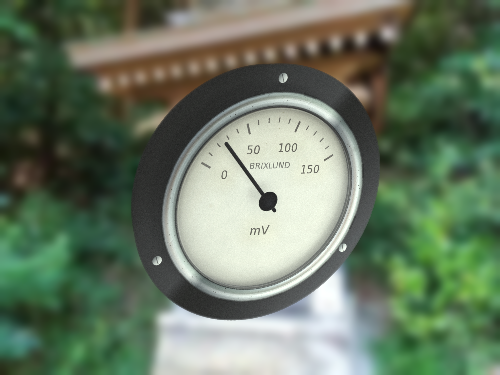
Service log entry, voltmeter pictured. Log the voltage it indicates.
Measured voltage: 25 mV
